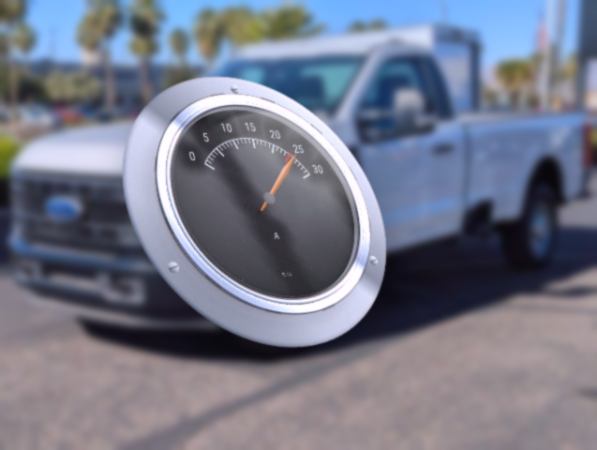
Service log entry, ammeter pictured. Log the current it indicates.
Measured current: 25 A
